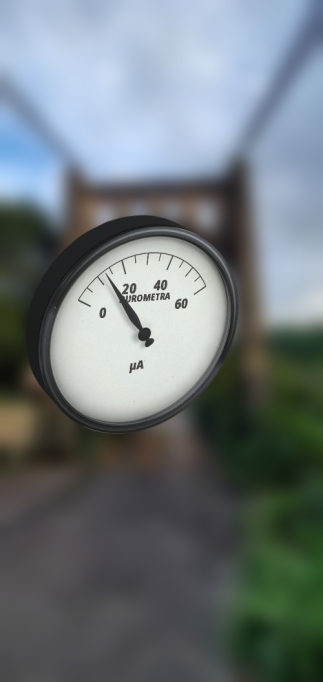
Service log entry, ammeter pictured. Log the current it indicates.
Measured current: 12.5 µA
